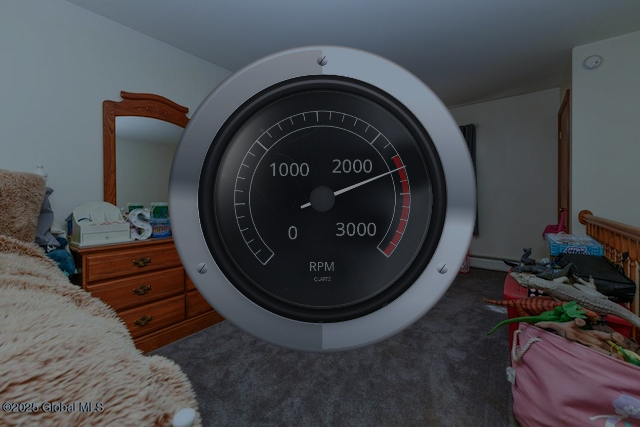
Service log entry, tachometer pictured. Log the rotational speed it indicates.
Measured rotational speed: 2300 rpm
